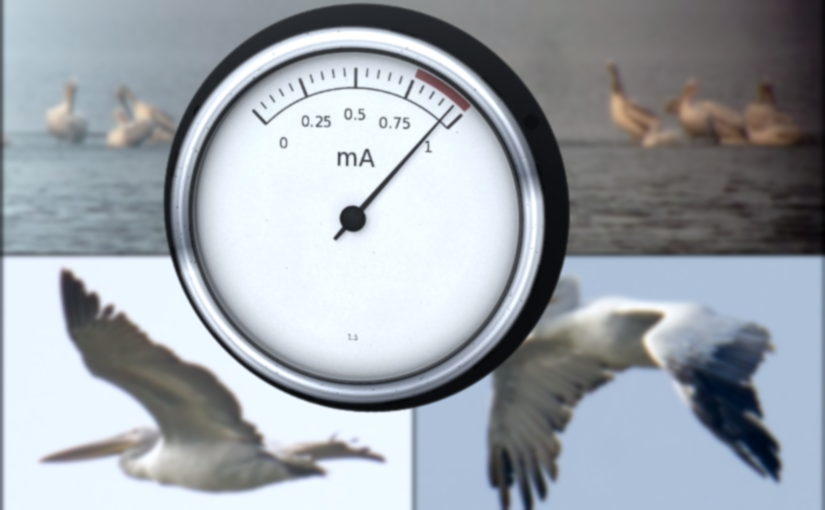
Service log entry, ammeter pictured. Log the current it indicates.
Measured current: 0.95 mA
